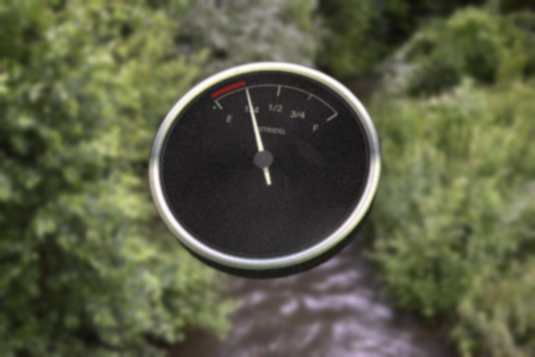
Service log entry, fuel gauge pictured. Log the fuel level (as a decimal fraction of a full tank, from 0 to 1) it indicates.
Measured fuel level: 0.25
